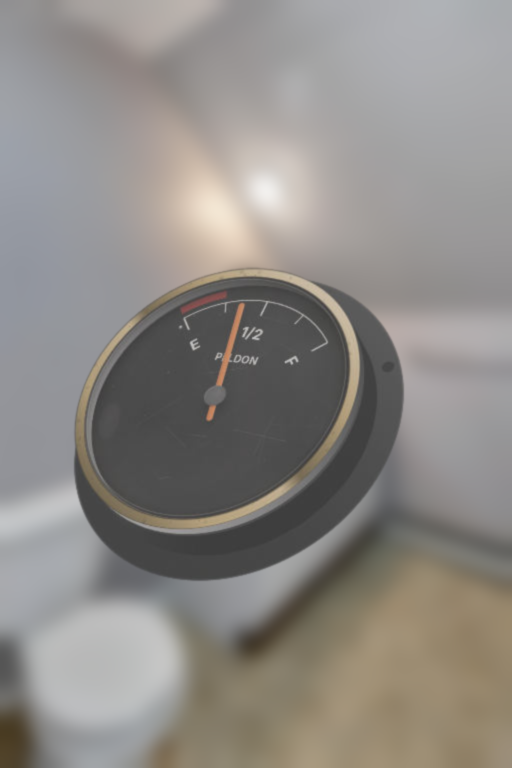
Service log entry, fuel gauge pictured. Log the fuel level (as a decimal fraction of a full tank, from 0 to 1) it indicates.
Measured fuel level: 0.375
